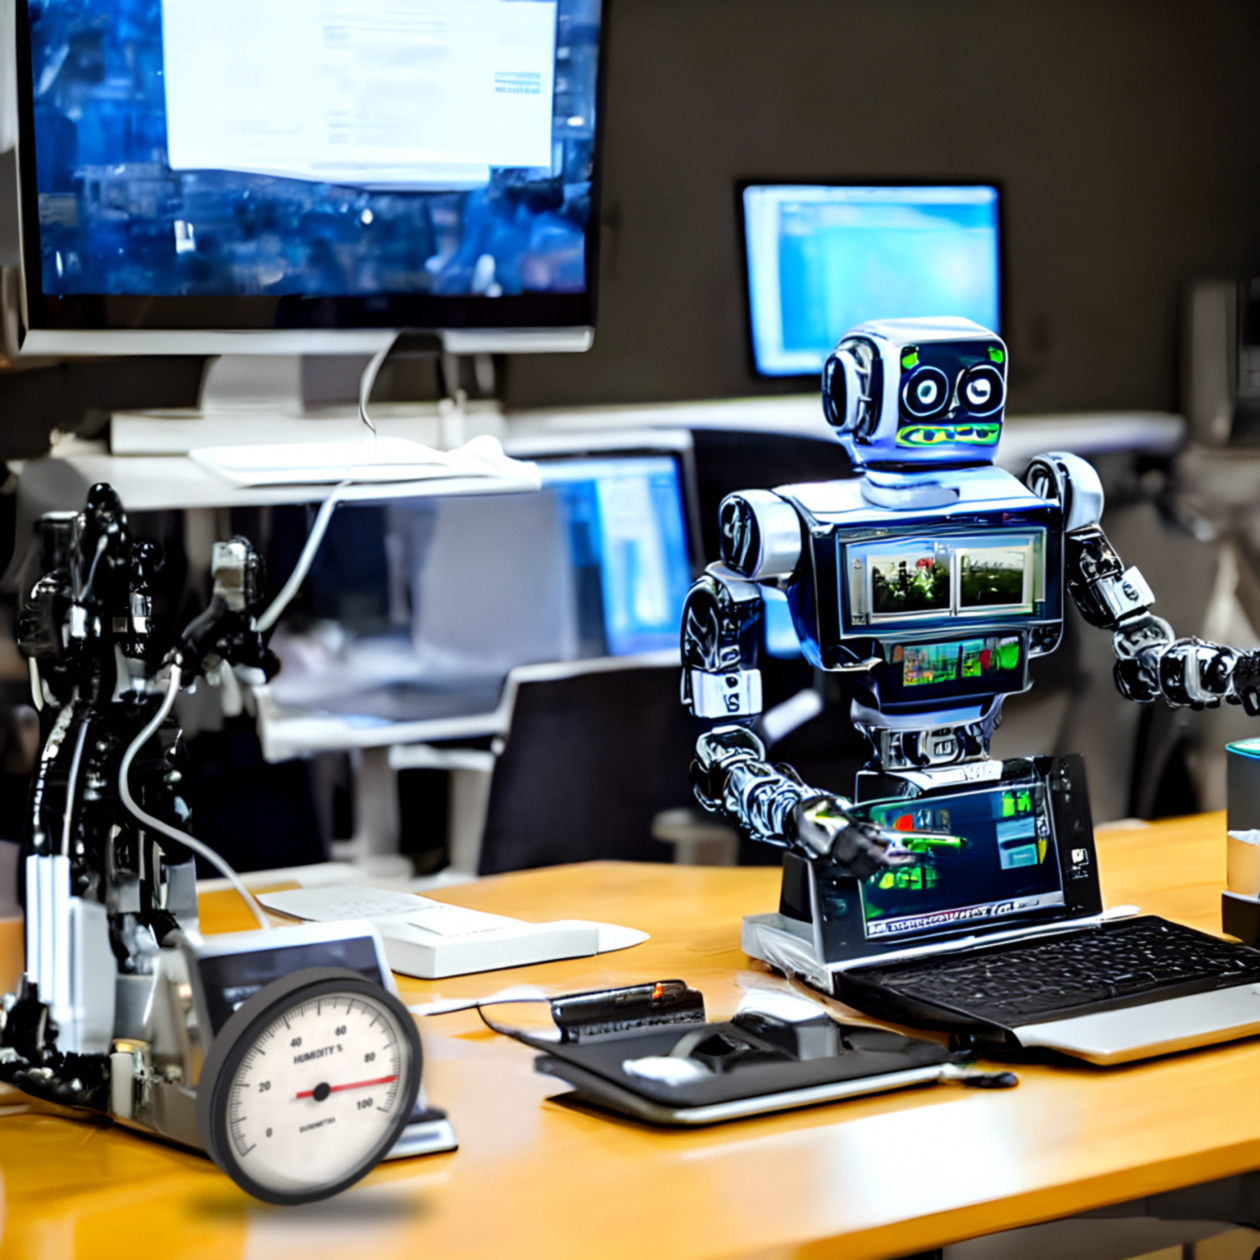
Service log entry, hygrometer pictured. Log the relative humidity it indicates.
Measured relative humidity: 90 %
